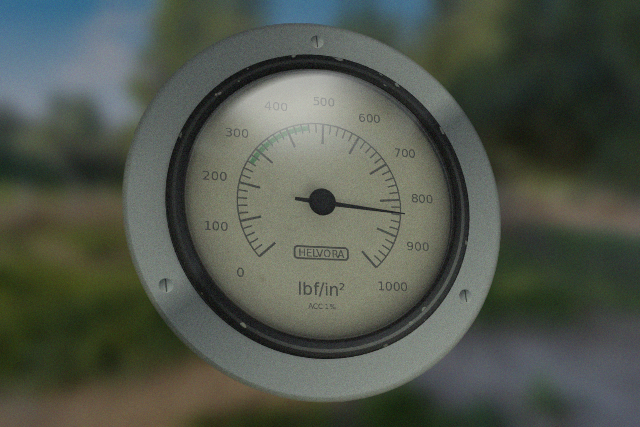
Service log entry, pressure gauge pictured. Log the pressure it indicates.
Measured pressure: 840 psi
